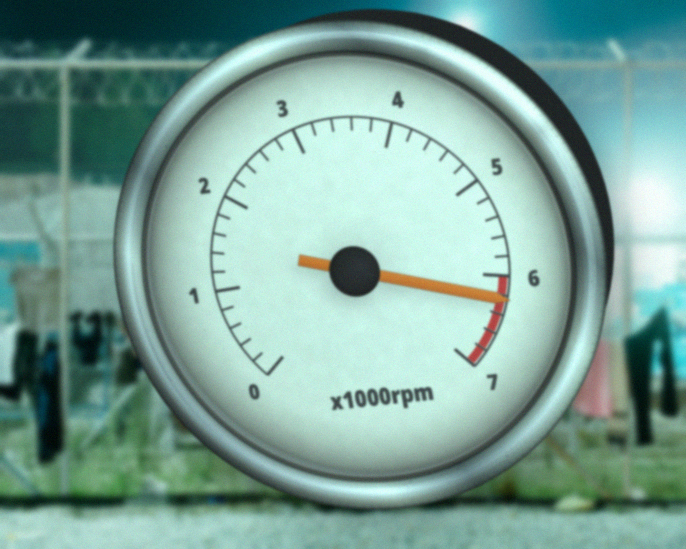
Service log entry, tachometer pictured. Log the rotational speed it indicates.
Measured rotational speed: 6200 rpm
